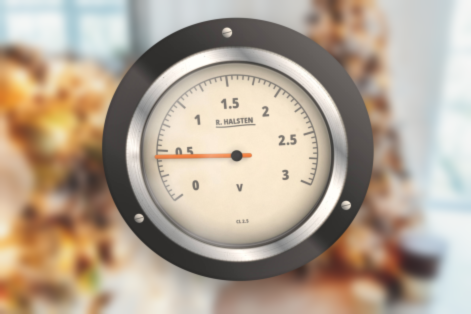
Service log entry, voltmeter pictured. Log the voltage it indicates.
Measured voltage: 0.45 V
